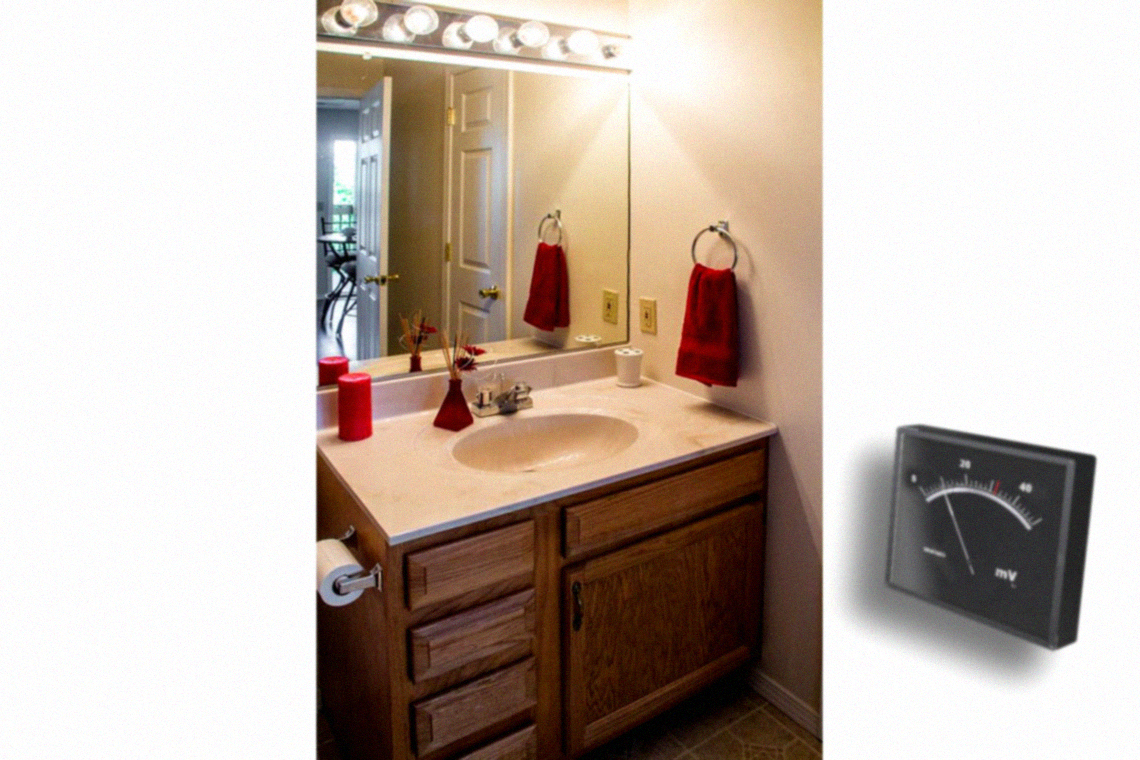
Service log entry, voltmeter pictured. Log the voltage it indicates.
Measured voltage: 10 mV
